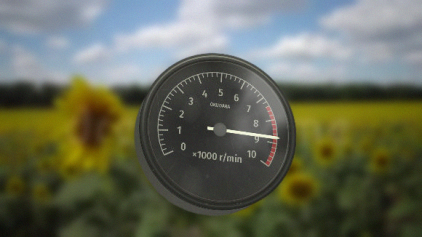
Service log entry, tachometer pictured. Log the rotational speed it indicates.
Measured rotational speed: 8800 rpm
